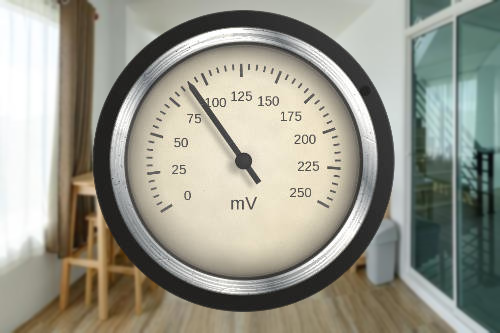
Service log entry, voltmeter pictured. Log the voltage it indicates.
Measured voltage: 90 mV
